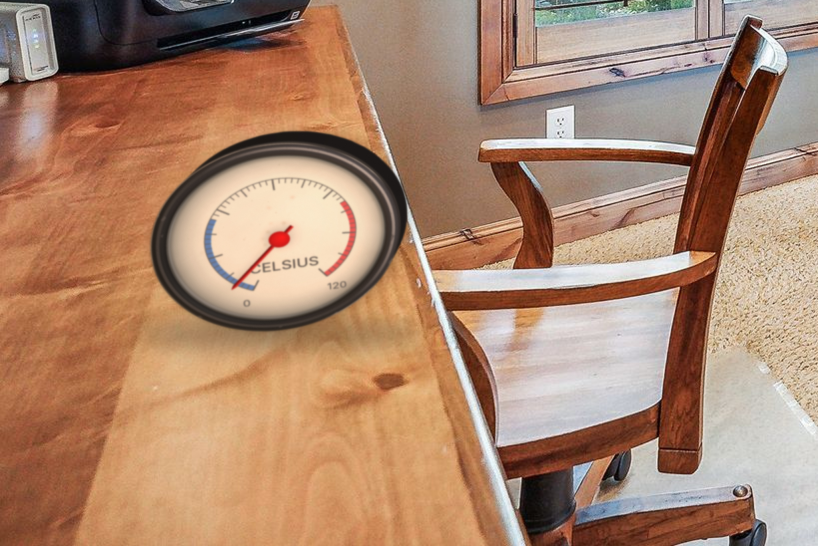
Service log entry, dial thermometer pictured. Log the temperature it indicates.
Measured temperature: 6 °C
